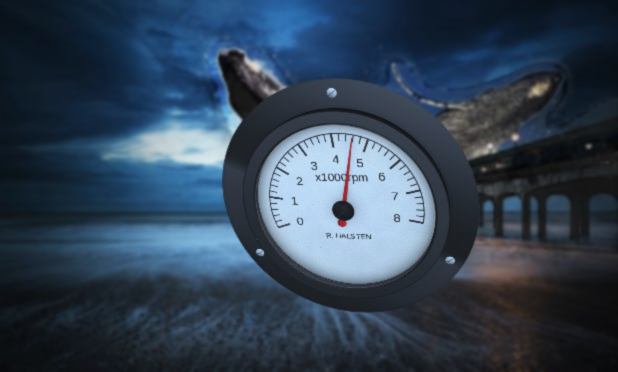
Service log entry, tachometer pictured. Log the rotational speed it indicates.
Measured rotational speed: 4600 rpm
